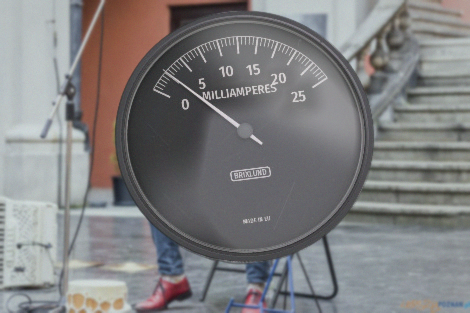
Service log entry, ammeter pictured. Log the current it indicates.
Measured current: 2.5 mA
